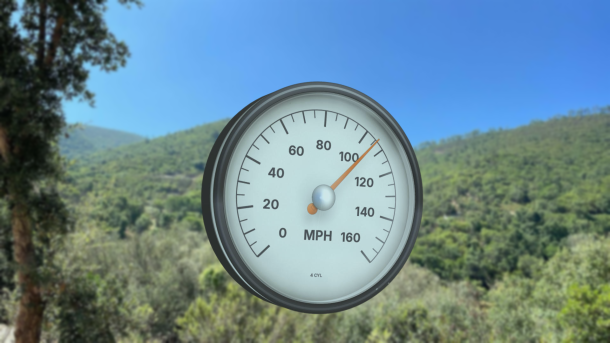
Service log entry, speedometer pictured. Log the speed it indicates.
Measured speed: 105 mph
